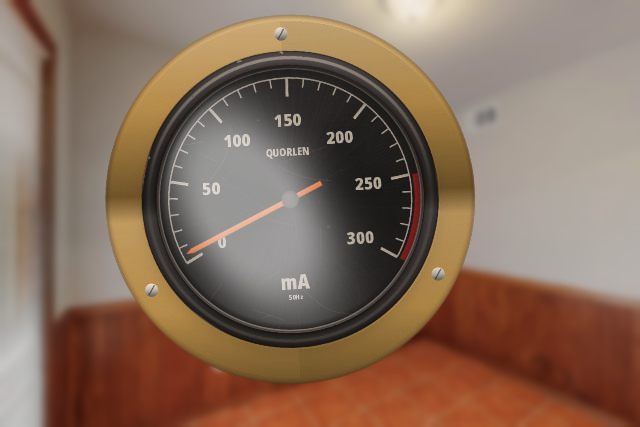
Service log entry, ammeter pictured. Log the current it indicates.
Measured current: 5 mA
